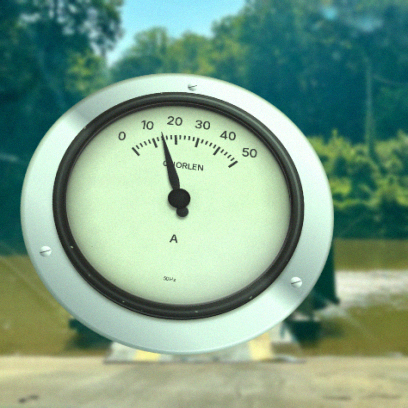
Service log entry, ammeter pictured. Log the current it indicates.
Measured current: 14 A
